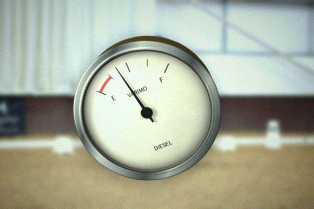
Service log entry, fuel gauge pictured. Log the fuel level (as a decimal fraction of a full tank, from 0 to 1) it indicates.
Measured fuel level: 0.375
